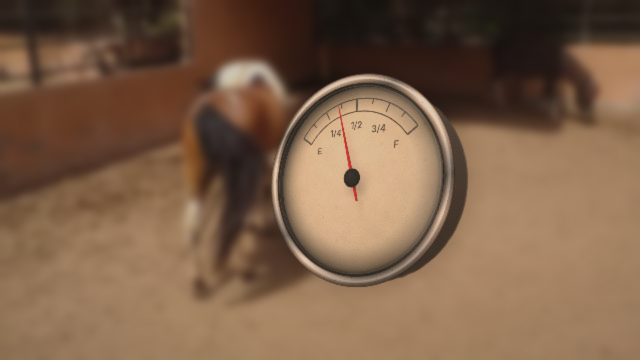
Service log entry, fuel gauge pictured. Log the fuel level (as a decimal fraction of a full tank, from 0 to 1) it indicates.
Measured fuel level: 0.375
